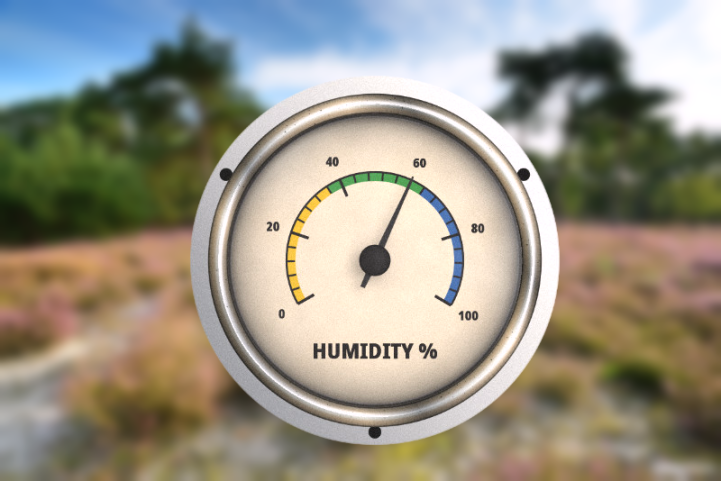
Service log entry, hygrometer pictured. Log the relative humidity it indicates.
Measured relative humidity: 60 %
